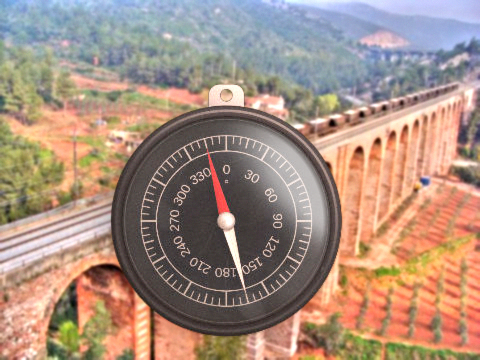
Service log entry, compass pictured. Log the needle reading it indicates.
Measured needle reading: 345 °
